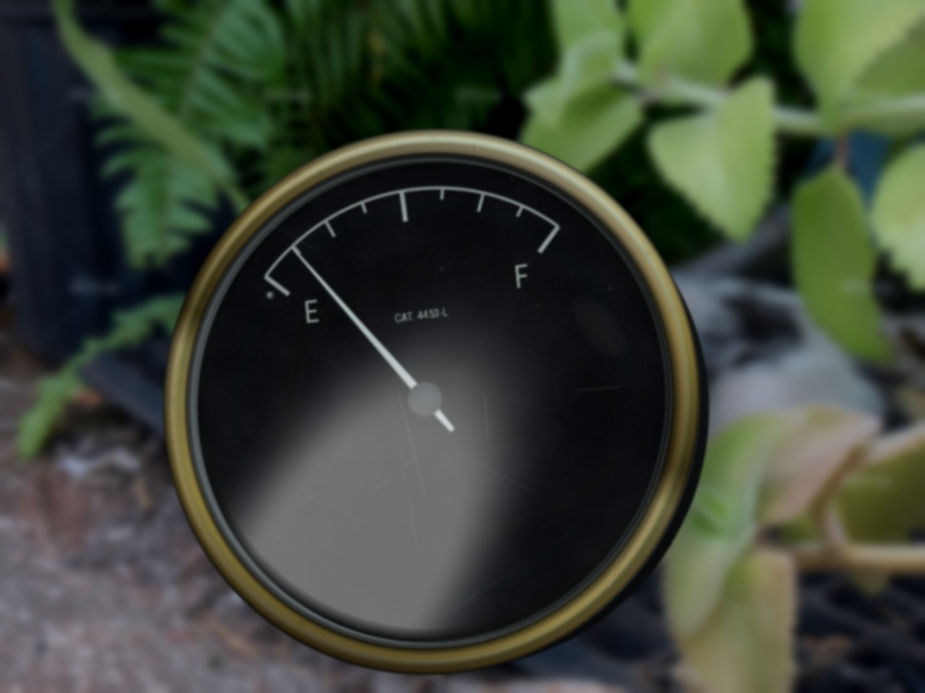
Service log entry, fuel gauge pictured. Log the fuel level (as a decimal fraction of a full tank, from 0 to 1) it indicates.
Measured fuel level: 0.125
